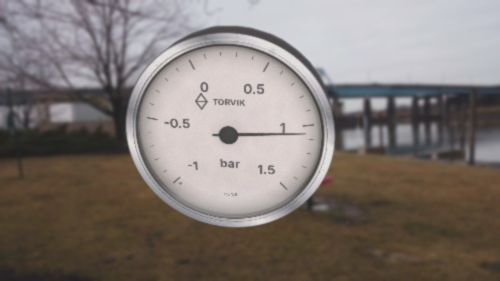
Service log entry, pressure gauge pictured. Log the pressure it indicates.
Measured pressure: 1.05 bar
